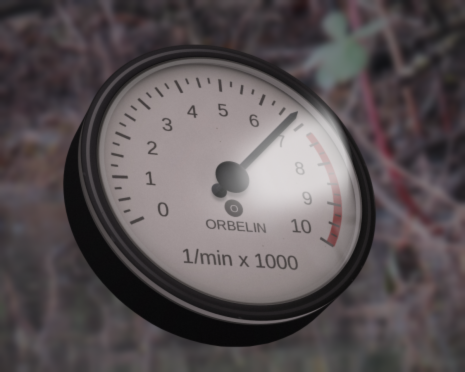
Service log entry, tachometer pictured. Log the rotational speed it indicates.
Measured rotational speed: 6750 rpm
